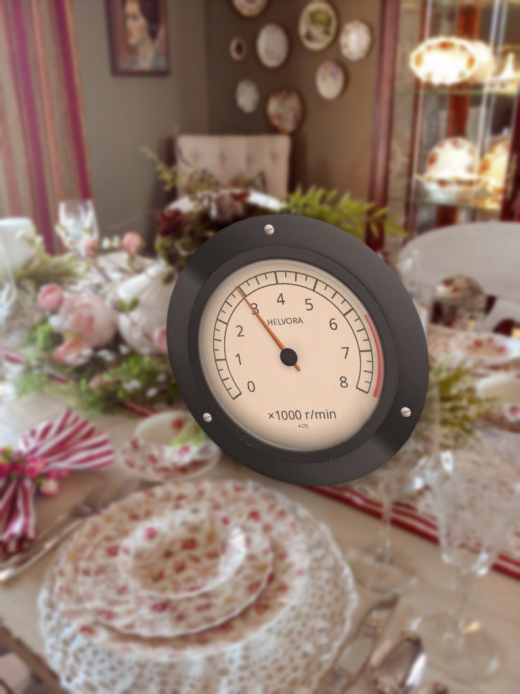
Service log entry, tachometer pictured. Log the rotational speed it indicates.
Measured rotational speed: 3000 rpm
